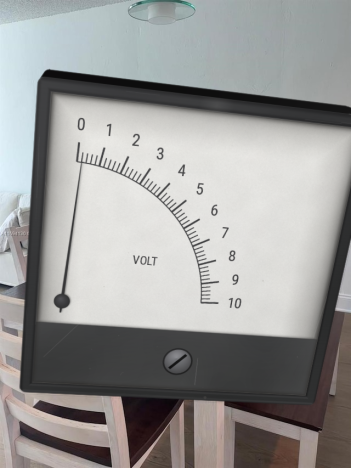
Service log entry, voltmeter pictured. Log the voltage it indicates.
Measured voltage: 0.2 V
